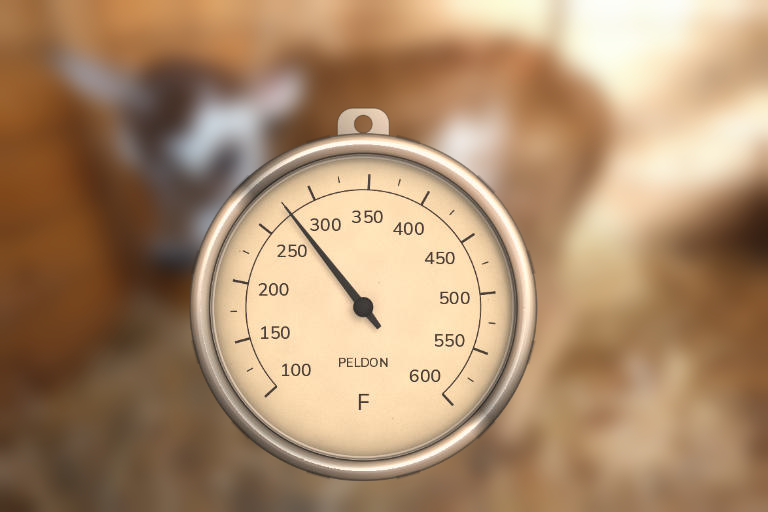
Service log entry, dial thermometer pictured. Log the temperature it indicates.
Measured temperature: 275 °F
